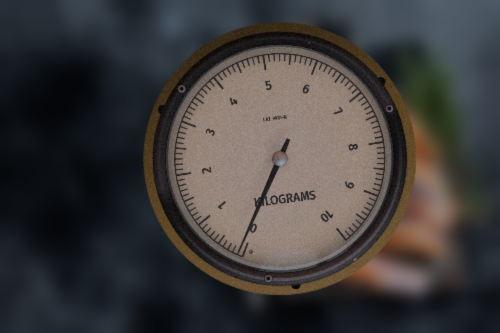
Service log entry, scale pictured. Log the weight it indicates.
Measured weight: 0.1 kg
